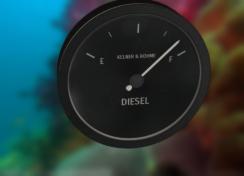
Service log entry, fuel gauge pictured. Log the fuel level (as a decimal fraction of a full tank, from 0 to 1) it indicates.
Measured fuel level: 0.875
